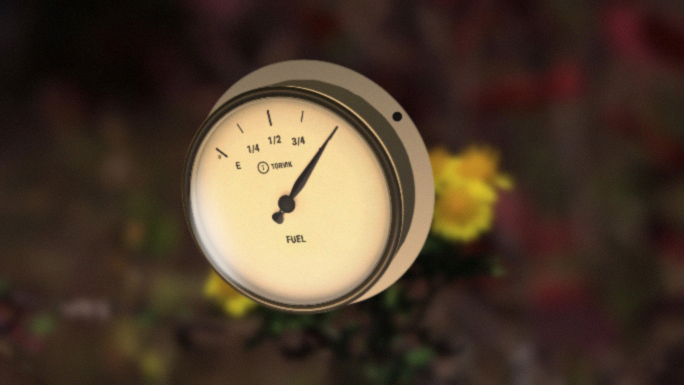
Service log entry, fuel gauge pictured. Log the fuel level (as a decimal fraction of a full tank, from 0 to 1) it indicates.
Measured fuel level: 1
